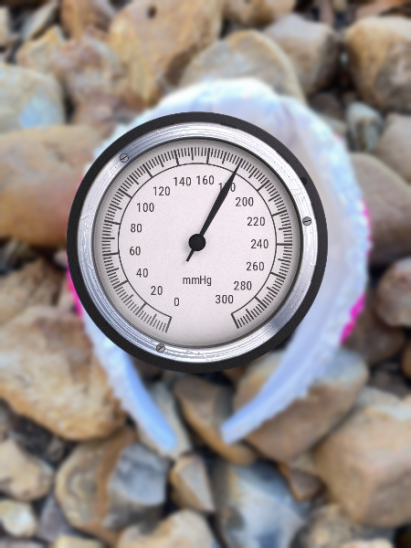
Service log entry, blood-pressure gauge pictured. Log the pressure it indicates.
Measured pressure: 180 mmHg
